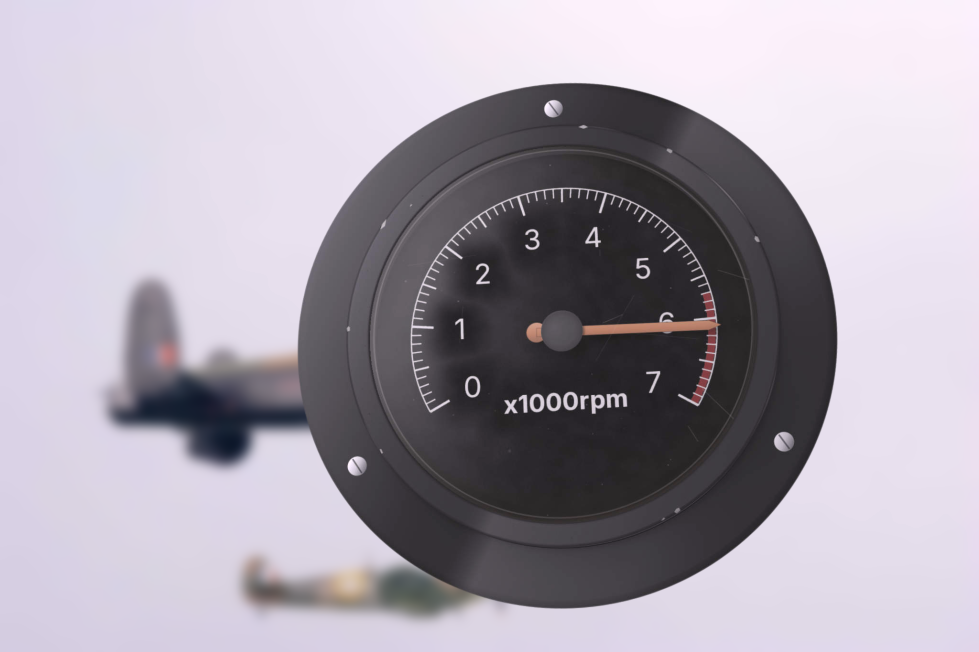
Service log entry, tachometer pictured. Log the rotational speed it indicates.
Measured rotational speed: 6100 rpm
